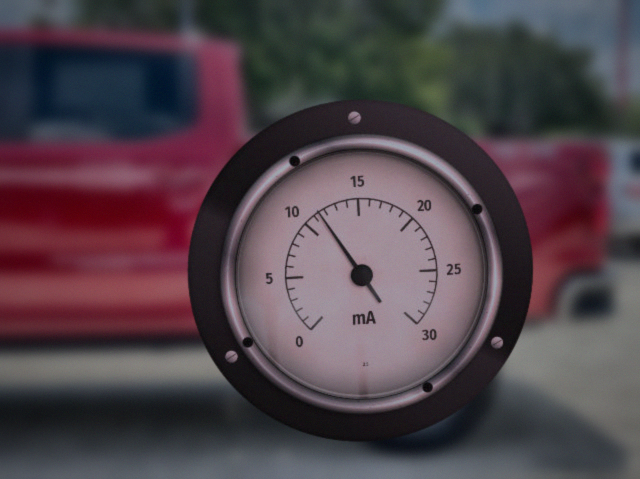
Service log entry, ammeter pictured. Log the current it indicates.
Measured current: 11.5 mA
